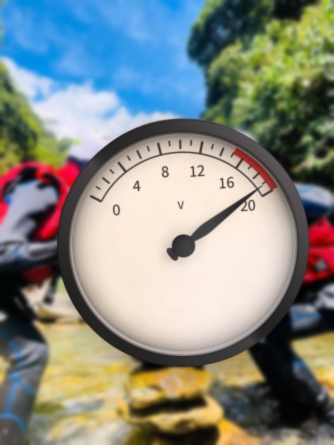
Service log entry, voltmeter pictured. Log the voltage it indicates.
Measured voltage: 19 V
